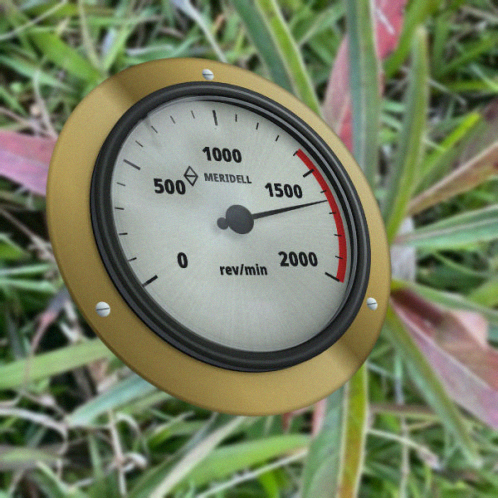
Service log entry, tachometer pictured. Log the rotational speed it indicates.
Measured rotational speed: 1650 rpm
